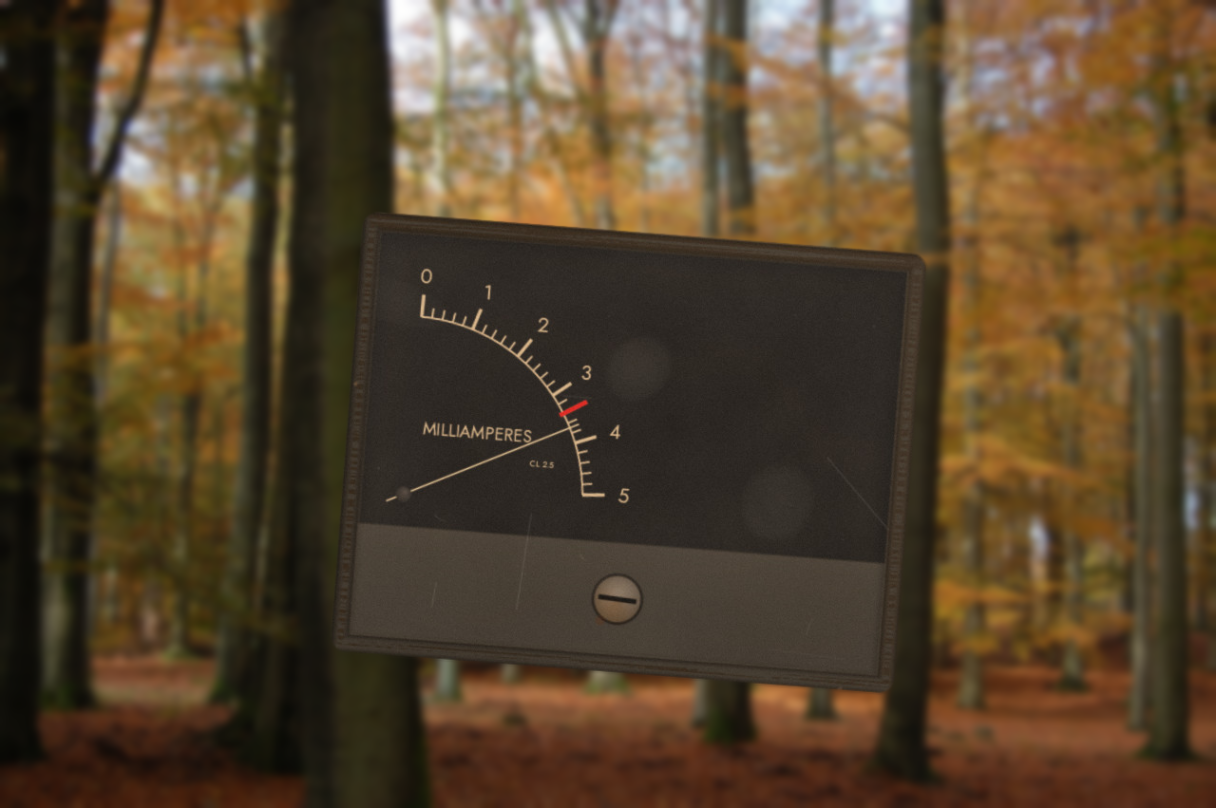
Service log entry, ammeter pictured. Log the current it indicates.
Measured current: 3.7 mA
